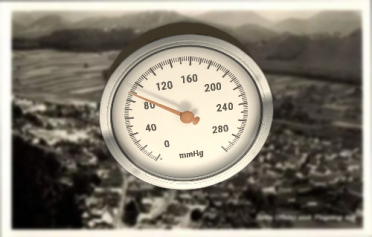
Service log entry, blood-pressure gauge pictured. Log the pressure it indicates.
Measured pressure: 90 mmHg
